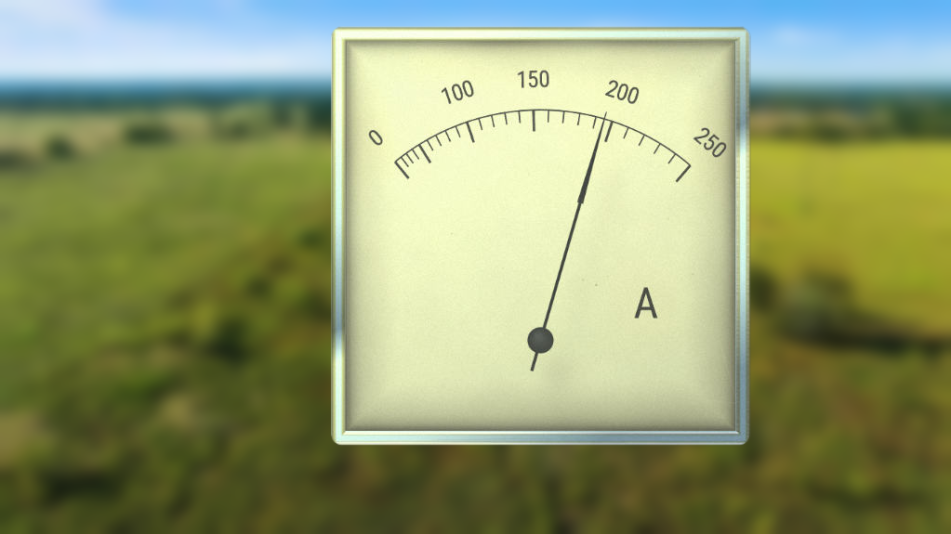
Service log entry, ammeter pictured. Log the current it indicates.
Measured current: 195 A
